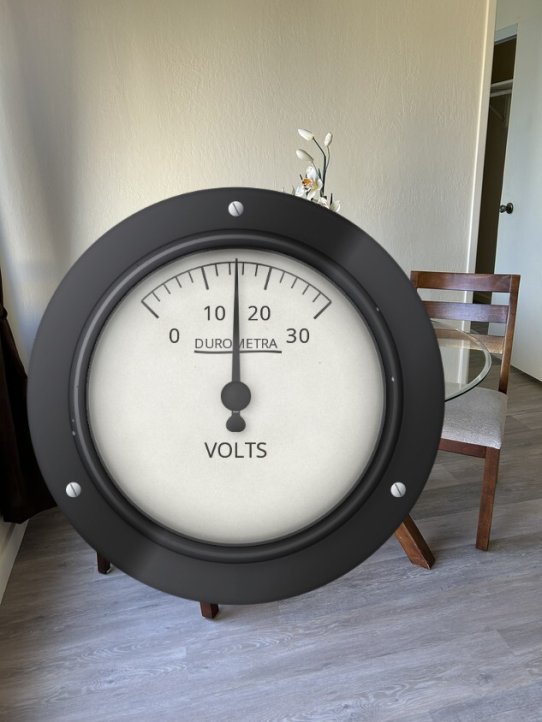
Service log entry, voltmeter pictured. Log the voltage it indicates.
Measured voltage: 15 V
